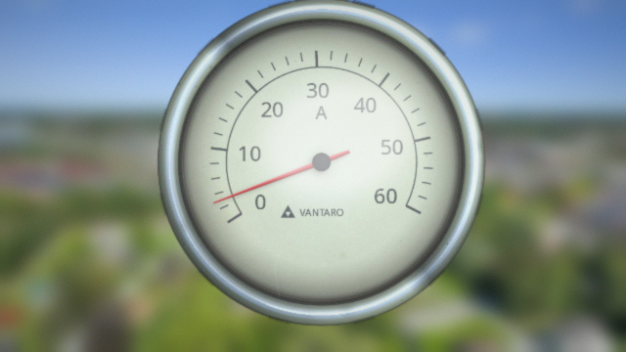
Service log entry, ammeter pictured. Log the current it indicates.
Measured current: 3 A
